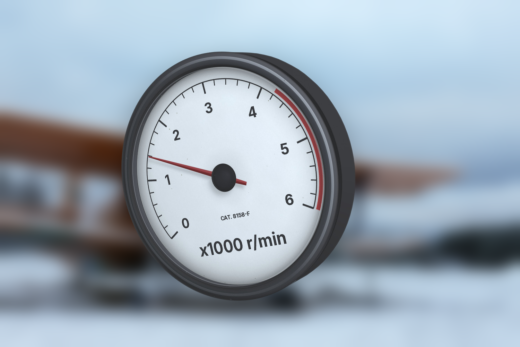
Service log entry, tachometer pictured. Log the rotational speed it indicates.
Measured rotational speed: 1400 rpm
